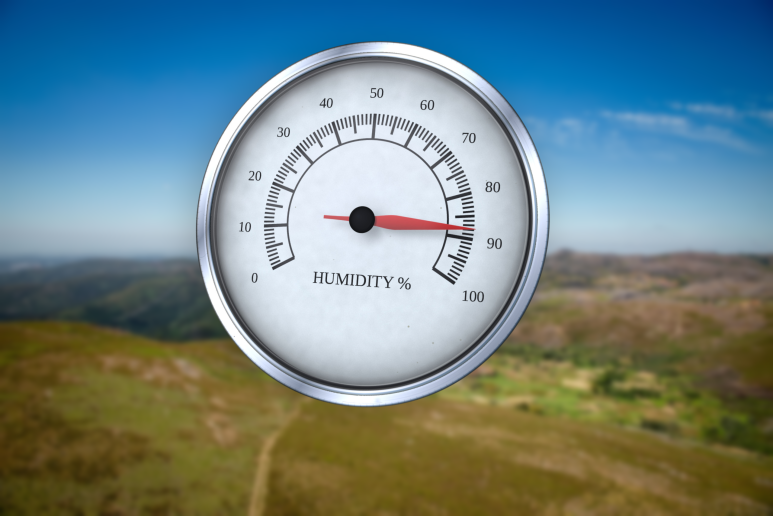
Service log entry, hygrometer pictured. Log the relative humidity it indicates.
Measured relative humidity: 88 %
